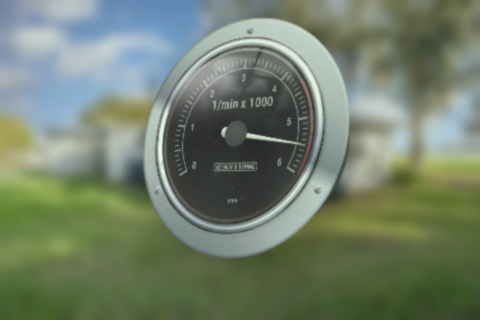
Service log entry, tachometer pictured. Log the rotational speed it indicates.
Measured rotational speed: 5500 rpm
